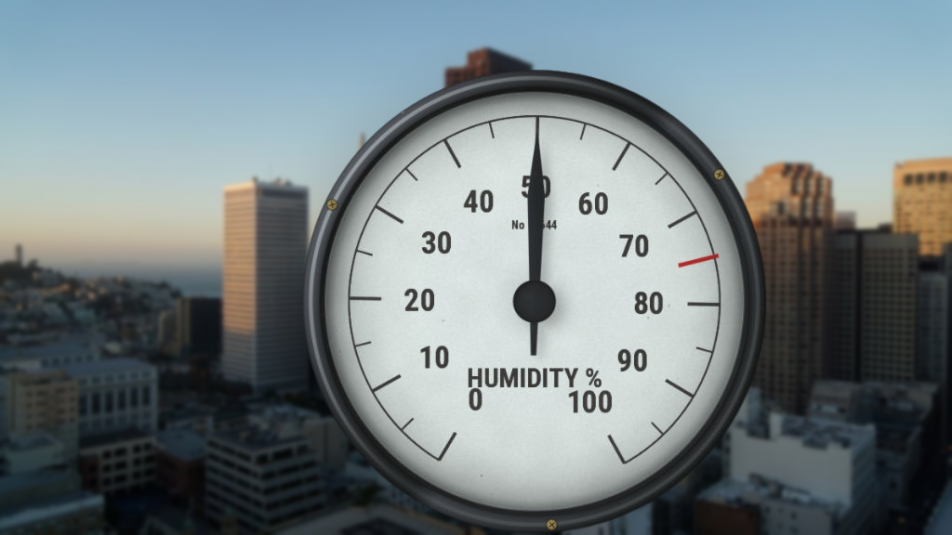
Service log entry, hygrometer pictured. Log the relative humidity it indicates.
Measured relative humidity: 50 %
